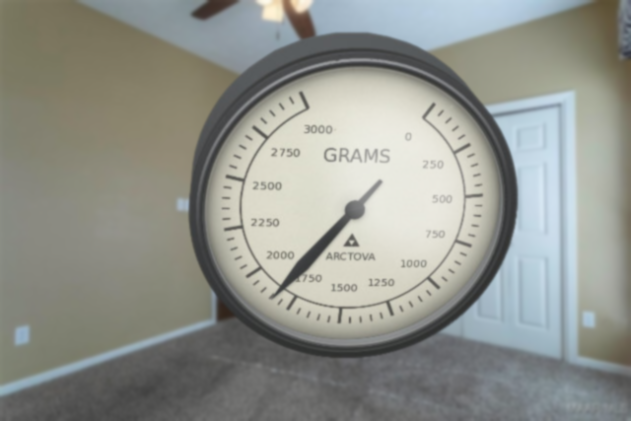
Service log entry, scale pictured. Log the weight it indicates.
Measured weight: 1850 g
